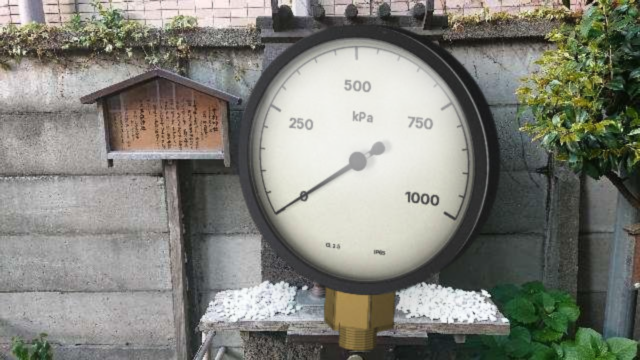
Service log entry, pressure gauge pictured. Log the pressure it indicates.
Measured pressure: 0 kPa
